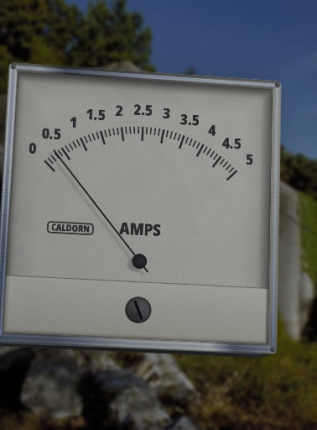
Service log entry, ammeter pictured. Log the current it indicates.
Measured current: 0.3 A
